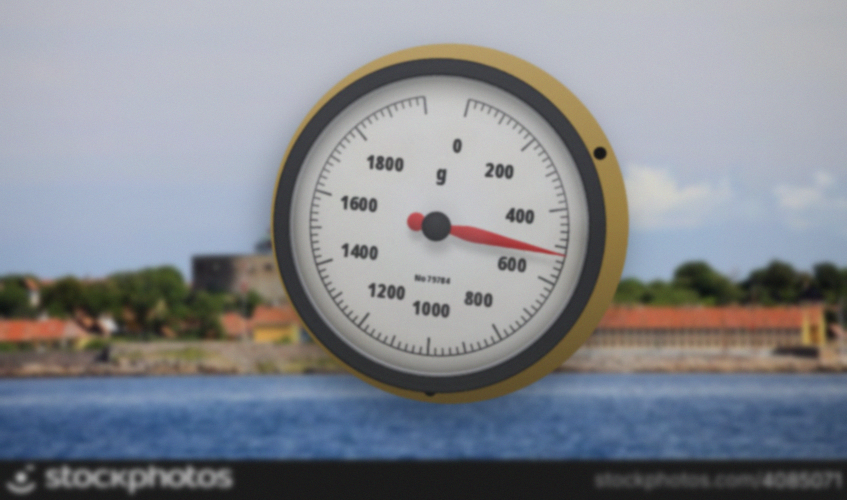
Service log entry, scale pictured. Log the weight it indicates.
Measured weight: 520 g
